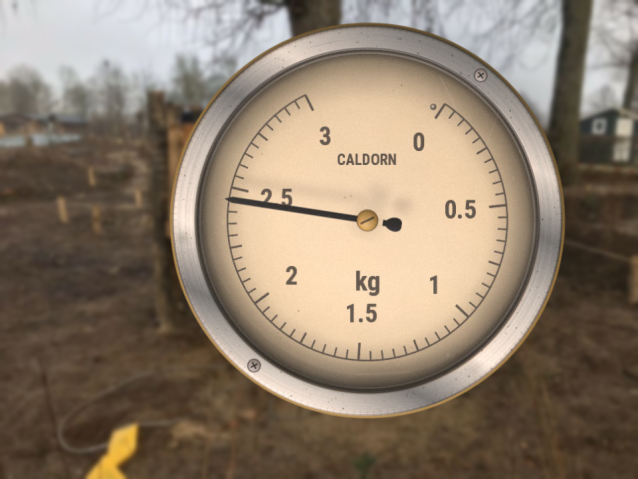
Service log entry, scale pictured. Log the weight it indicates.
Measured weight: 2.45 kg
